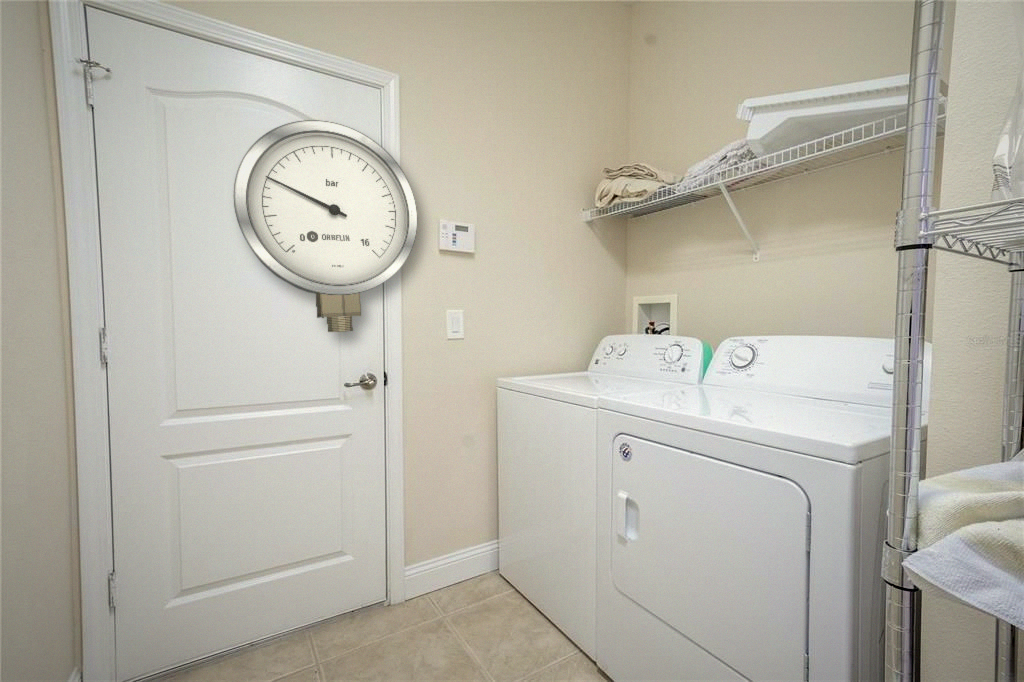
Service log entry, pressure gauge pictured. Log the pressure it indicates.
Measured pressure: 4 bar
